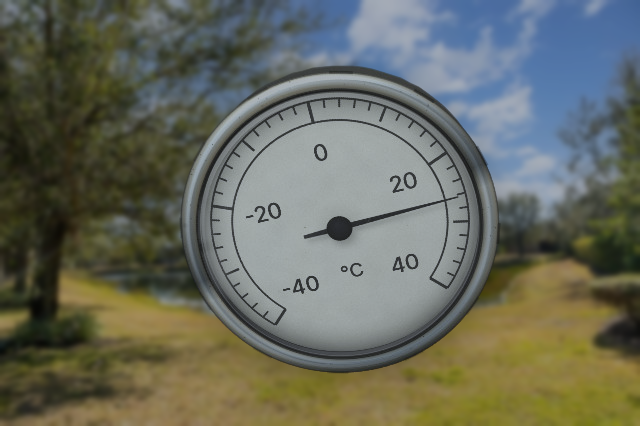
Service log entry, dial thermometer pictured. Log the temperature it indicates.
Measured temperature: 26 °C
